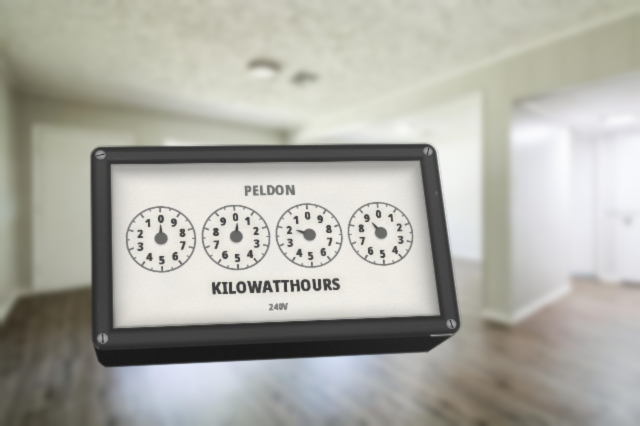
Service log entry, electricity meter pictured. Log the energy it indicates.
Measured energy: 19 kWh
